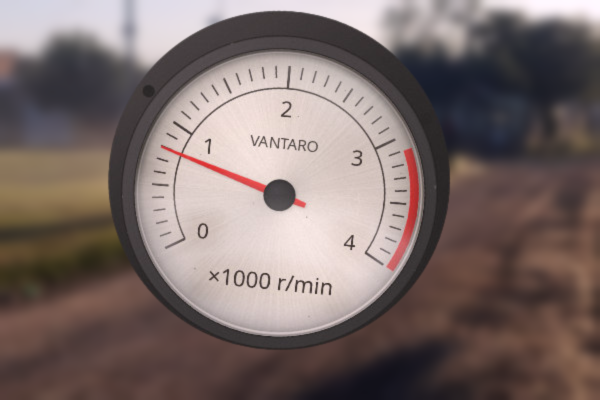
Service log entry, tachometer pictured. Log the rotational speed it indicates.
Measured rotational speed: 800 rpm
